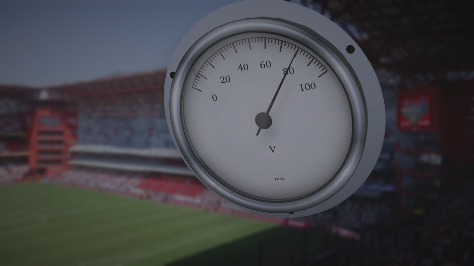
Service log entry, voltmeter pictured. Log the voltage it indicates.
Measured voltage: 80 V
